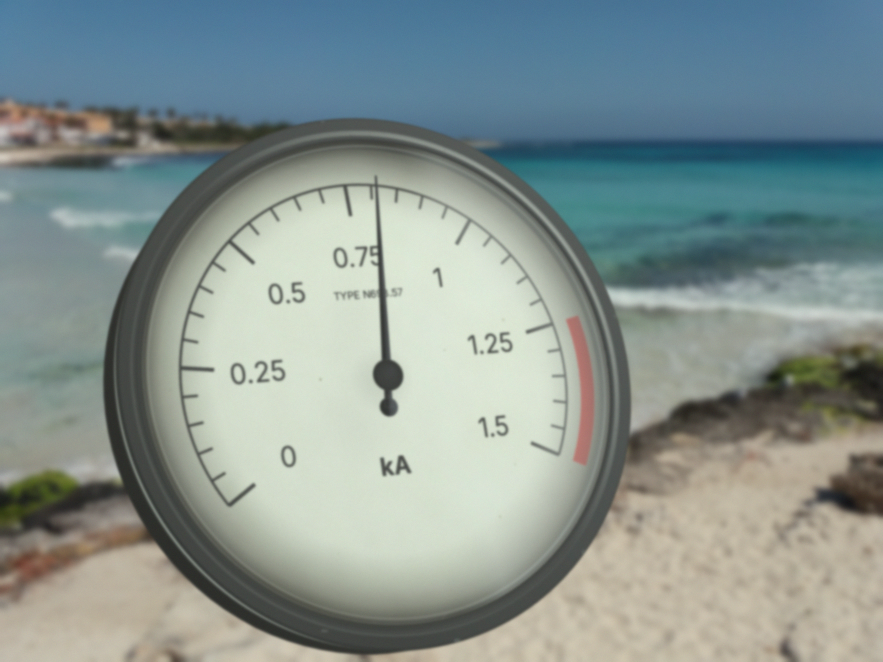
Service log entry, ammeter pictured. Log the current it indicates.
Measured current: 0.8 kA
